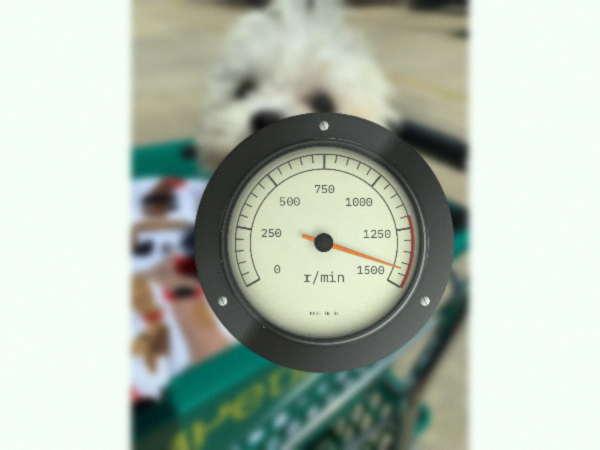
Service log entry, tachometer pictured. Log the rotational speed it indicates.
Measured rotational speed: 1425 rpm
